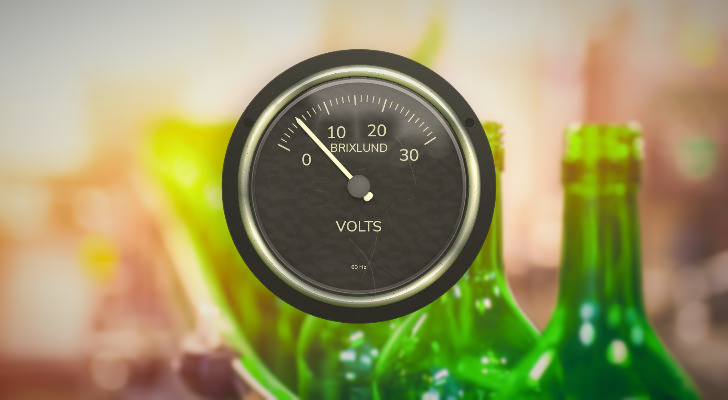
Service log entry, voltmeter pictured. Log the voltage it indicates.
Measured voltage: 5 V
